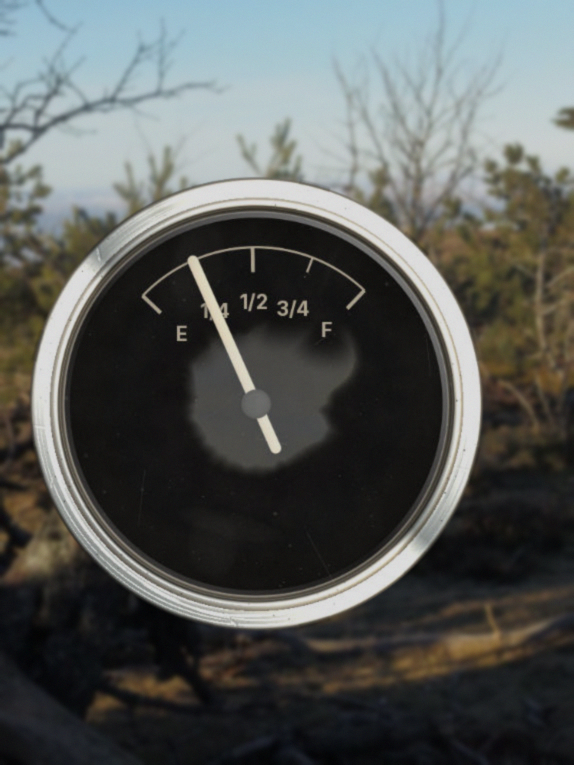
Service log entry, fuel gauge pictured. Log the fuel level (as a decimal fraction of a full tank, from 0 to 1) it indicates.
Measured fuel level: 0.25
